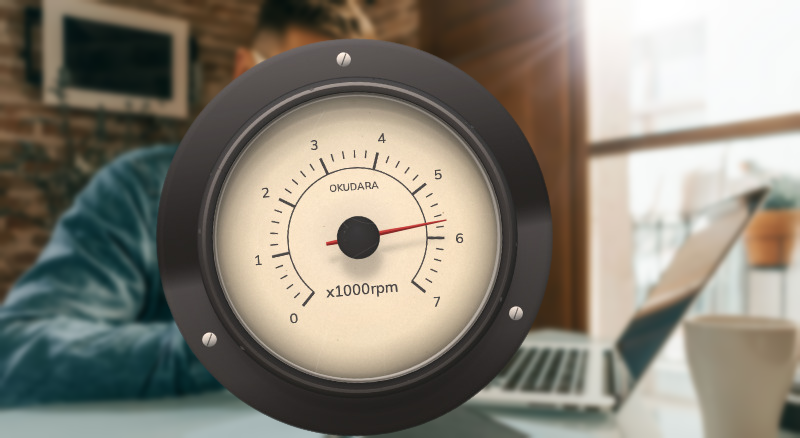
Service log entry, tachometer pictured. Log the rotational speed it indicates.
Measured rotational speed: 5700 rpm
